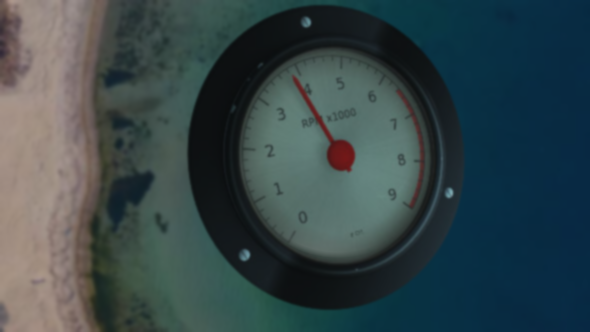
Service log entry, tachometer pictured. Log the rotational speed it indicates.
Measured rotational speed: 3800 rpm
